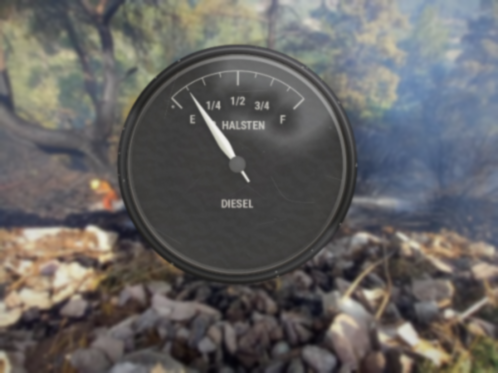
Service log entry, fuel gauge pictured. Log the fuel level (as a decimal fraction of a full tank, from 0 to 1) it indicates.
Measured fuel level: 0.125
